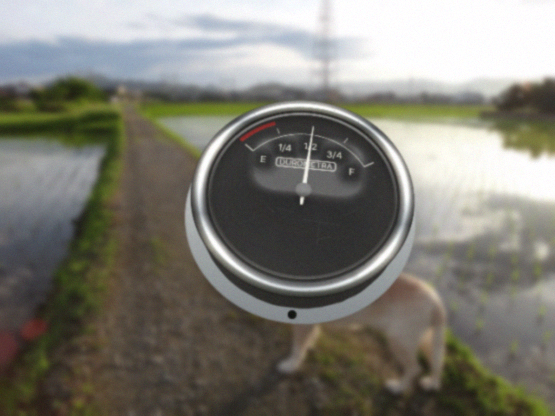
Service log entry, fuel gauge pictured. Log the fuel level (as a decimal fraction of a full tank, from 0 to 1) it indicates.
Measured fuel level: 0.5
